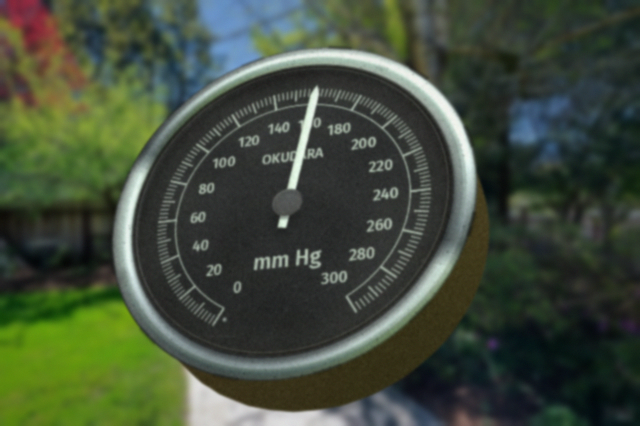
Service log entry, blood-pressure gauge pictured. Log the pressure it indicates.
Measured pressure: 160 mmHg
